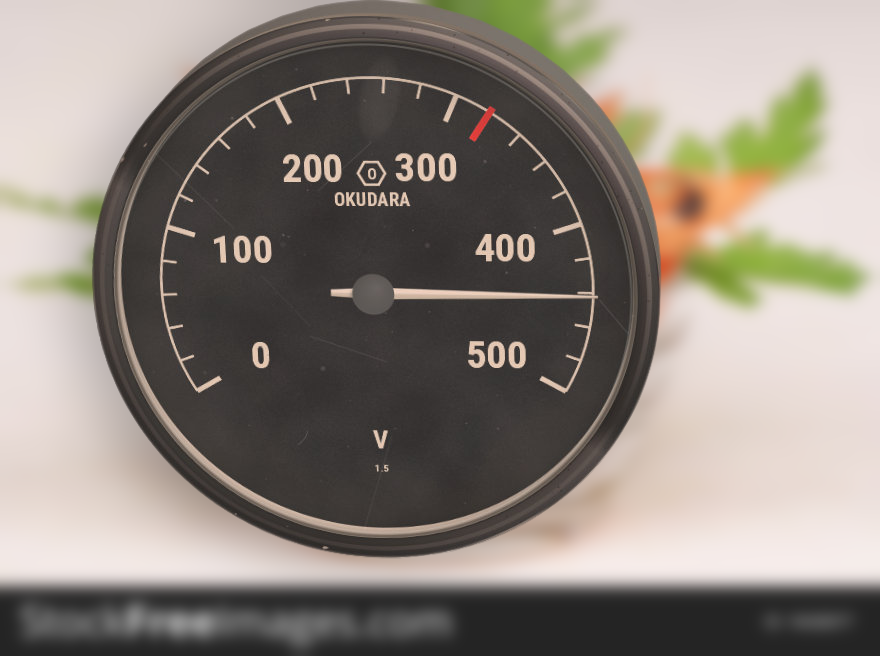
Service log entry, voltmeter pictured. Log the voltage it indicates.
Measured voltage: 440 V
